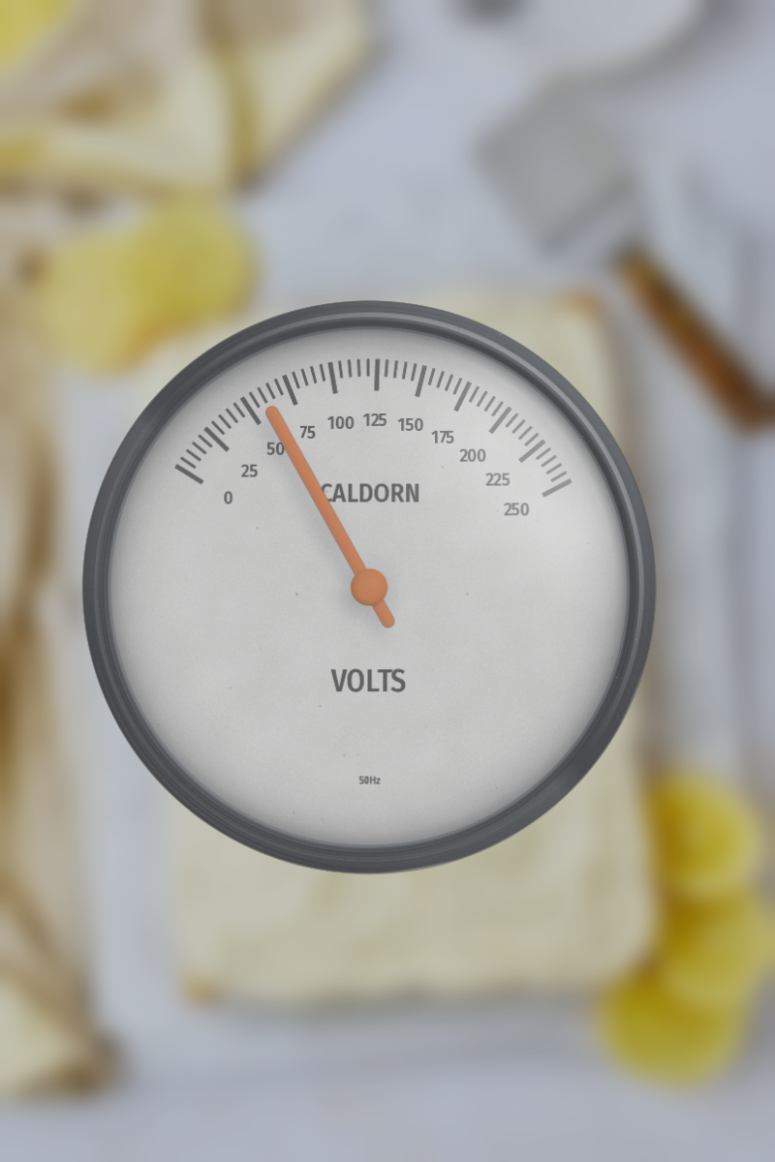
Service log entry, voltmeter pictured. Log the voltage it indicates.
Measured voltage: 60 V
